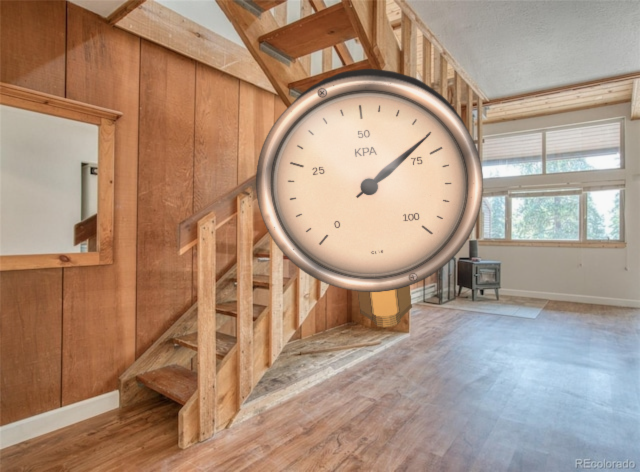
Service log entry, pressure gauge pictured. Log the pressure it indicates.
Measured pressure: 70 kPa
